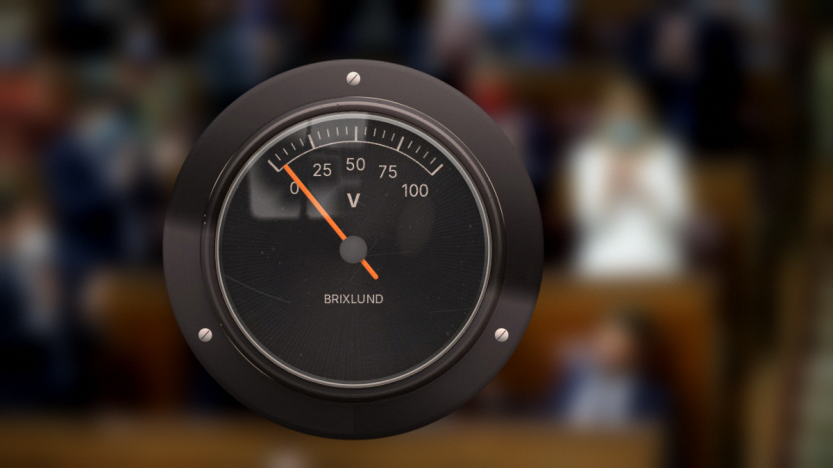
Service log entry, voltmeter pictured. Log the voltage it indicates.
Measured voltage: 5 V
